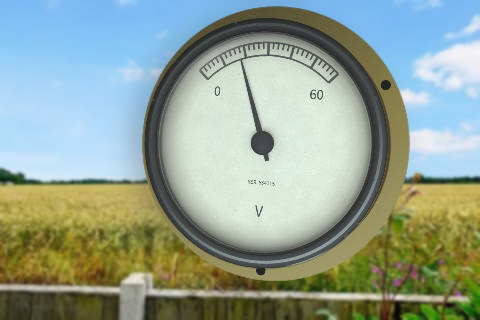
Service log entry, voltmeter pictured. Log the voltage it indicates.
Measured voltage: 18 V
